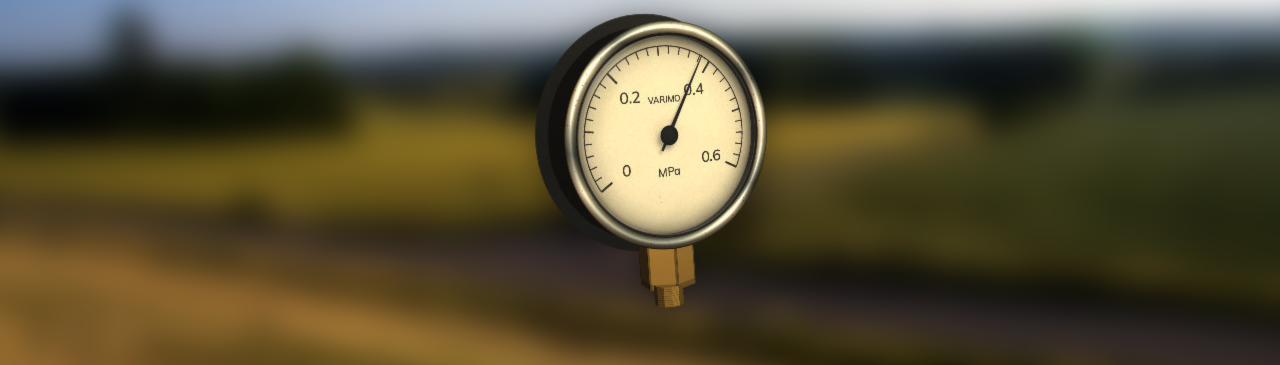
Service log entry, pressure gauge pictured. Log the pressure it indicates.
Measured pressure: 0.38 MPa
